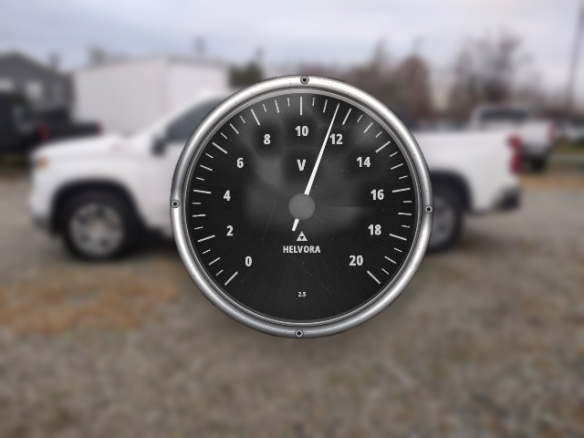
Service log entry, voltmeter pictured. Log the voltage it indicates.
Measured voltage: 11.5 V
